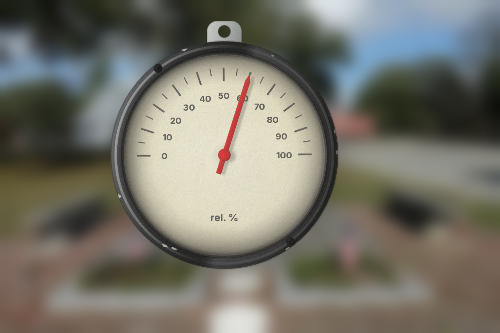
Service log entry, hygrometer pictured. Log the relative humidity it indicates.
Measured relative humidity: 60 %
